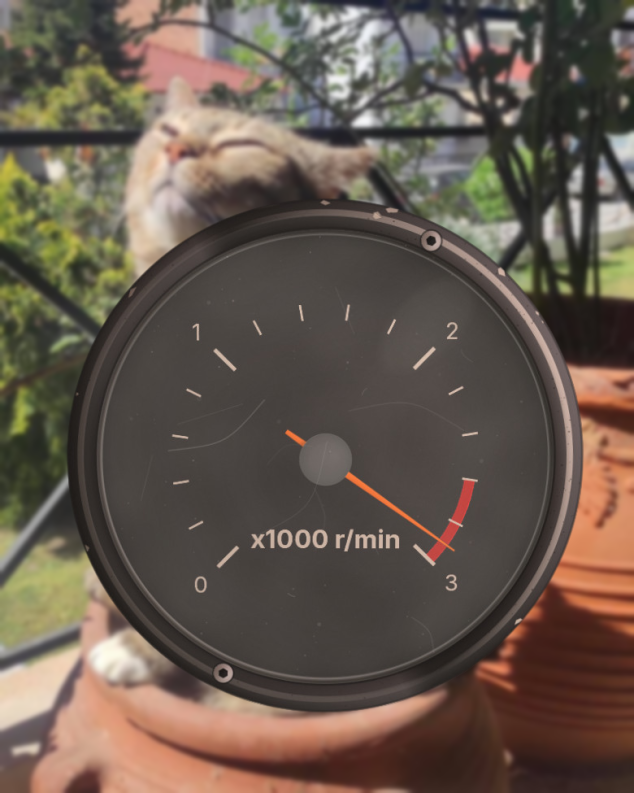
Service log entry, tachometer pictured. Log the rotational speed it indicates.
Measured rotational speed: 2900 rpm
